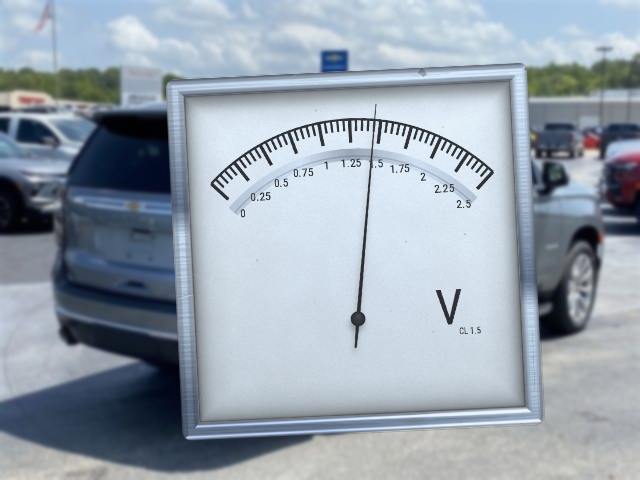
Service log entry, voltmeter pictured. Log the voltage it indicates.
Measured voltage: 1.45 V
